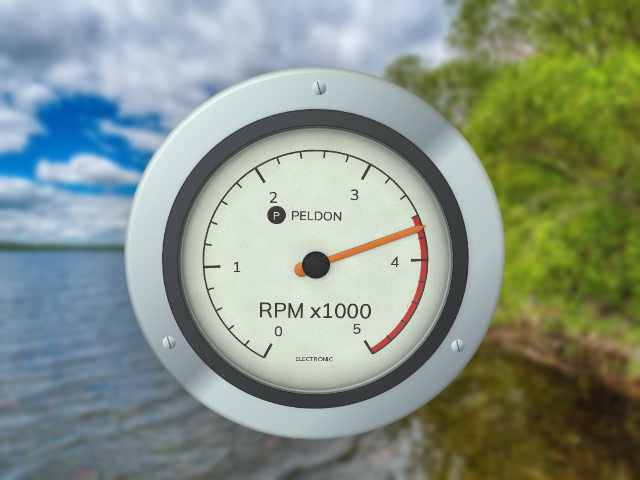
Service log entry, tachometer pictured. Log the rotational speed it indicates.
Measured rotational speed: 3700 rpm
